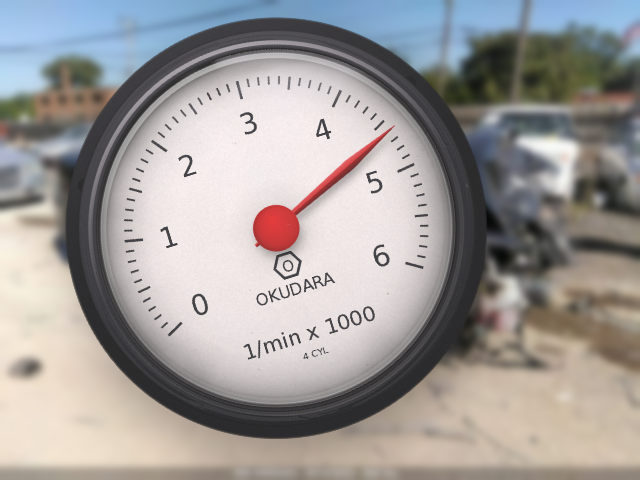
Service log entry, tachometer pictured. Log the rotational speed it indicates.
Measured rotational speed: 4600 rpm
